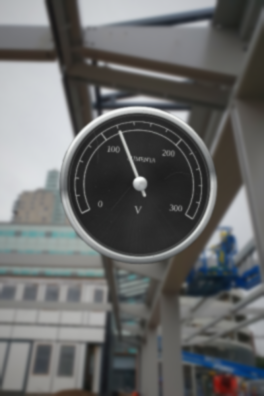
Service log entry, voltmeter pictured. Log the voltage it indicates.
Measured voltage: 120 V
